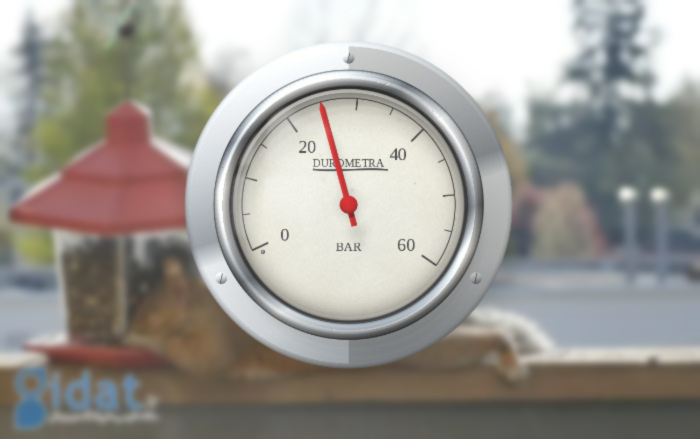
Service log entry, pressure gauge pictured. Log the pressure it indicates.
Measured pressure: 25 bar
